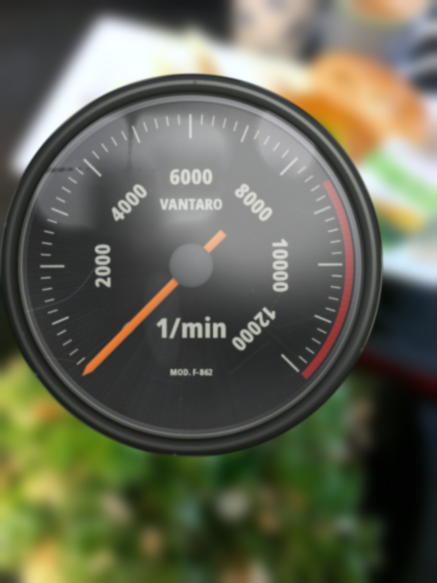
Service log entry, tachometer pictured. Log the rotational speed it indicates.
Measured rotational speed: 0 rpm
